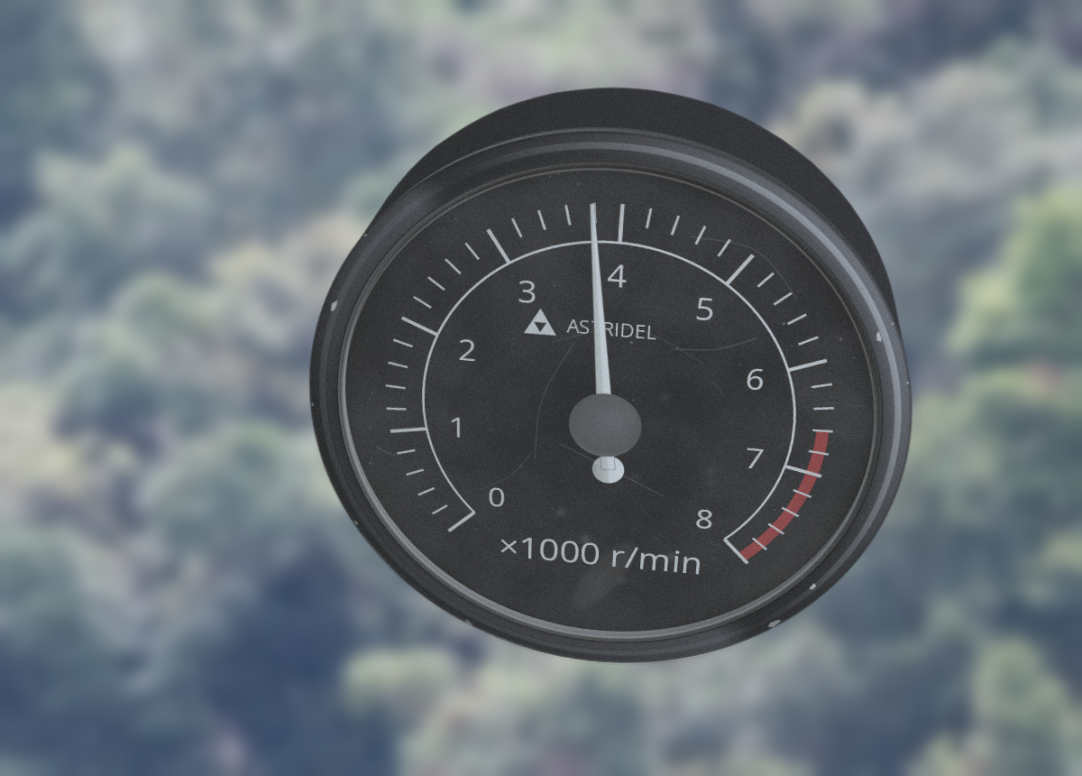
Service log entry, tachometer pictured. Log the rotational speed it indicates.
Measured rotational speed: 3800 rpm
